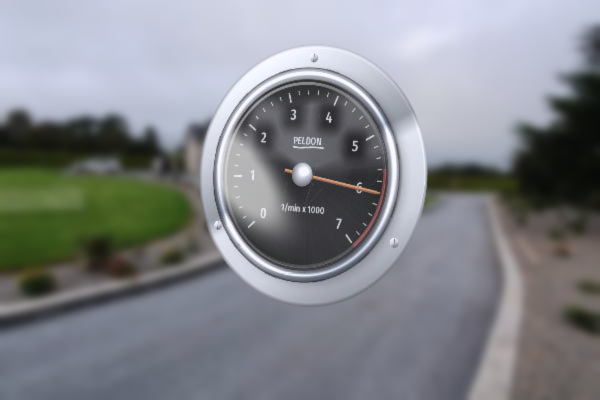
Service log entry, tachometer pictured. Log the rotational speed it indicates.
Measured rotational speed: 6000 rpm
